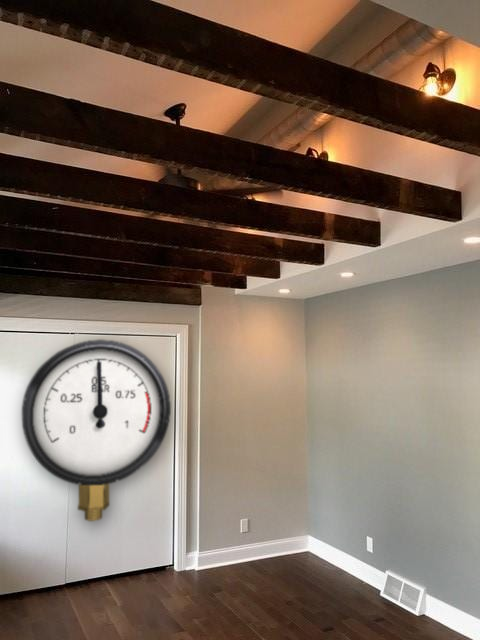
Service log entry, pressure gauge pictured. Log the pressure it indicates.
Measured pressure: 0.5 bar
